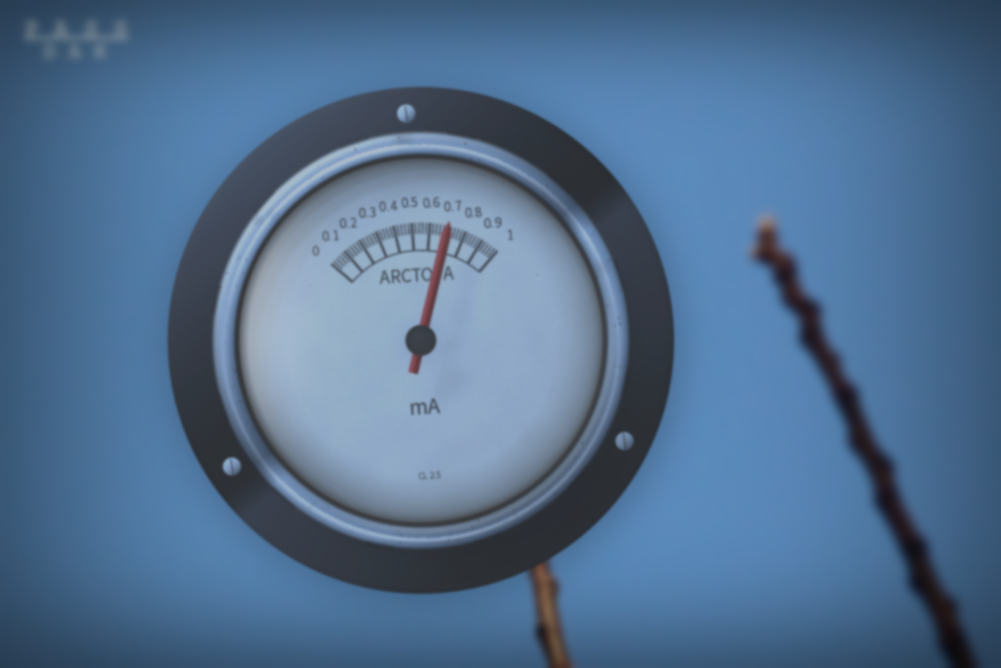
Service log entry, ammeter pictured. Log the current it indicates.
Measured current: 0.7 mA
